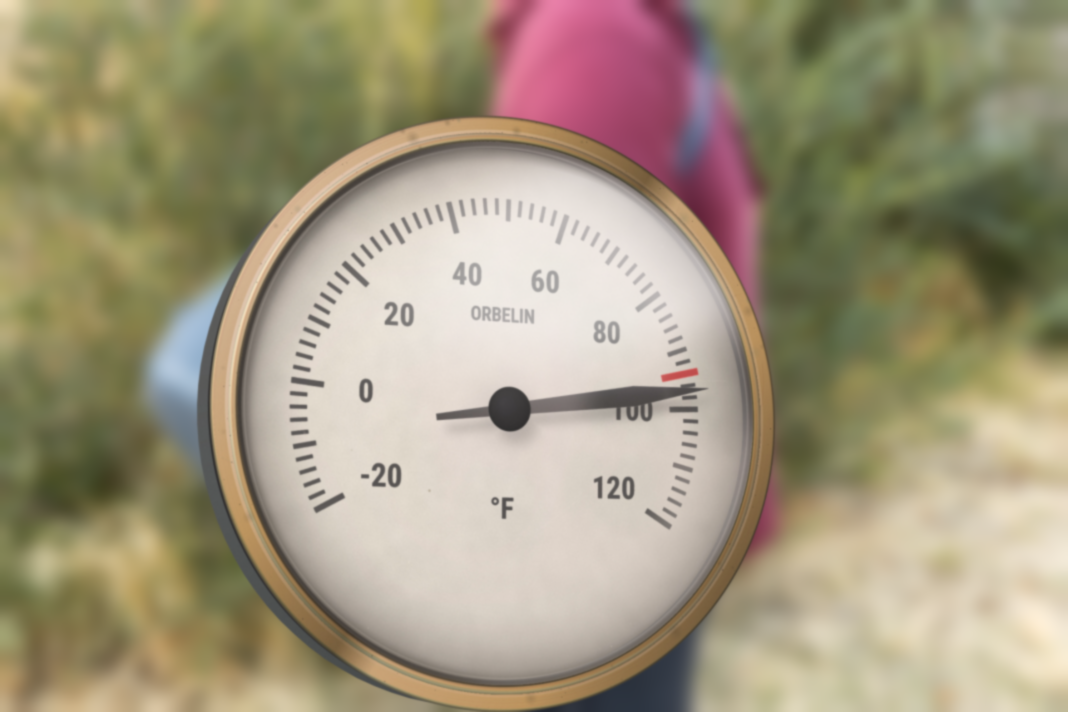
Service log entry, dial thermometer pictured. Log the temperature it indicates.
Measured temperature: 97 °F
